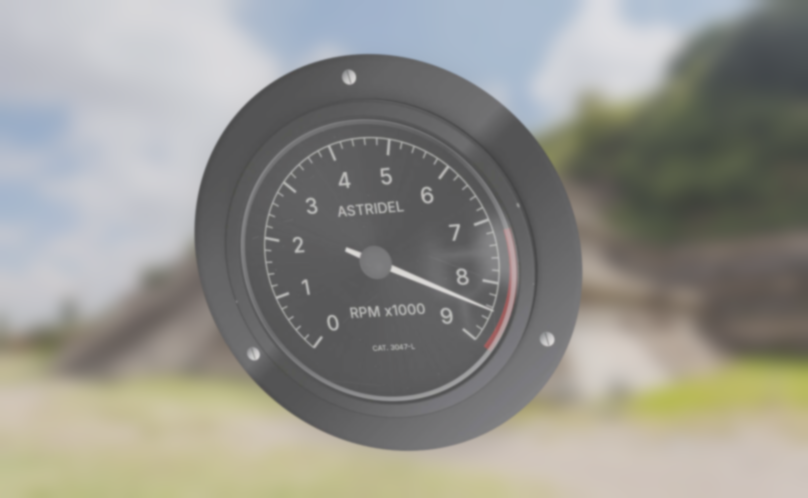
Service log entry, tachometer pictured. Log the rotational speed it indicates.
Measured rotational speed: 8400 rpm
